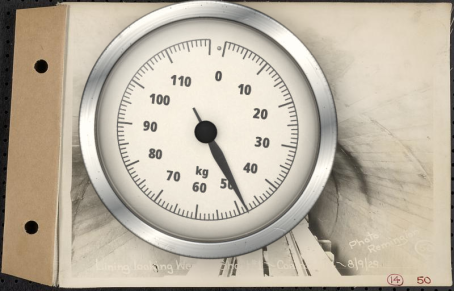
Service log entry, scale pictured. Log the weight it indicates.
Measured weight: 48 kg
